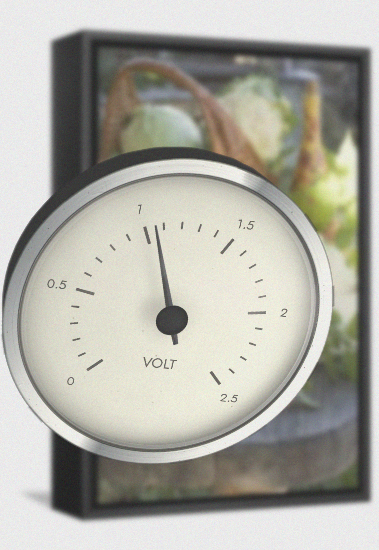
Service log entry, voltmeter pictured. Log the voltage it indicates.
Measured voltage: 1.05 V
